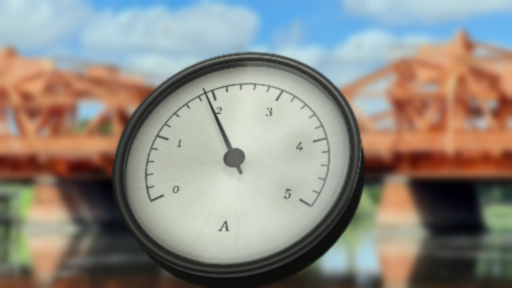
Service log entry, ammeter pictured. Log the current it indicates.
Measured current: 1.9 A
